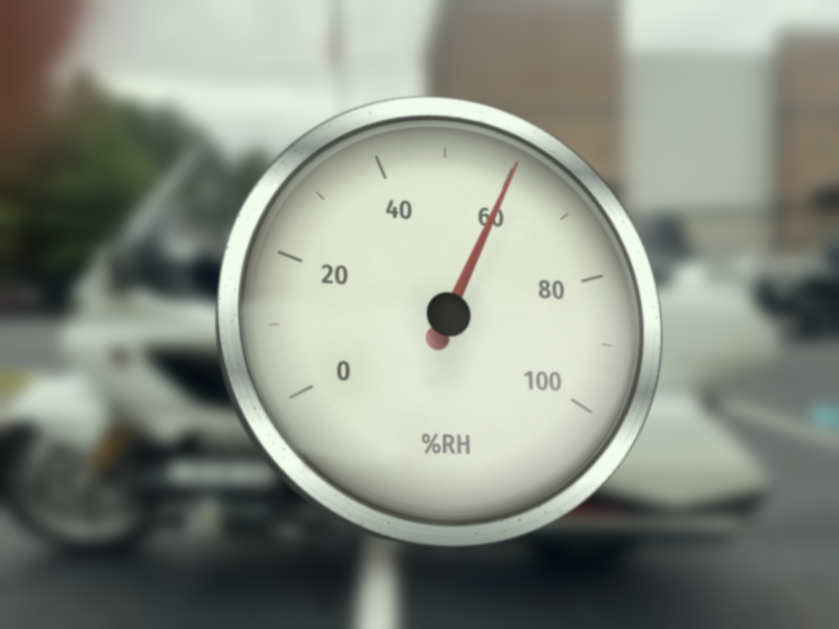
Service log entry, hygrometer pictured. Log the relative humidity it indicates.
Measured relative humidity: 60 %
